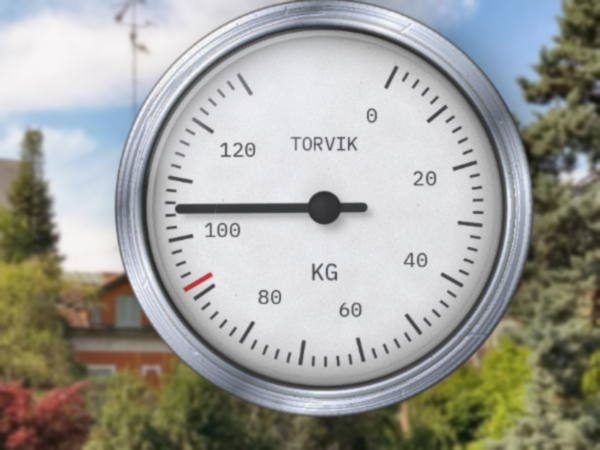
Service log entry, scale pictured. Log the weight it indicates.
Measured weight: 105 kg
